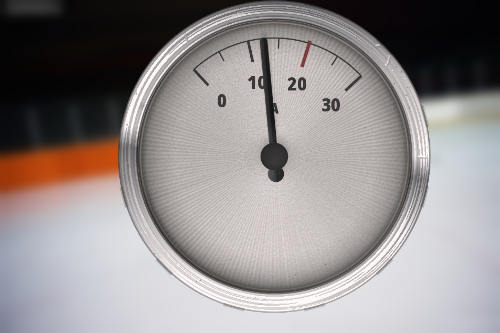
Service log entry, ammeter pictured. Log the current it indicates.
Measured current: 12.5 A
